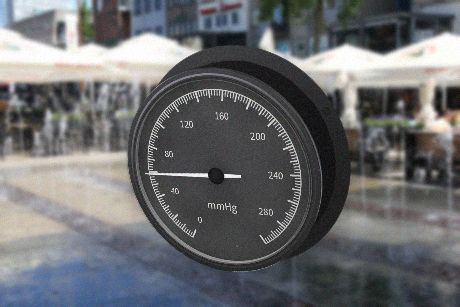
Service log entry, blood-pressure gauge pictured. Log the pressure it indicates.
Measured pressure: 60 mmHg
